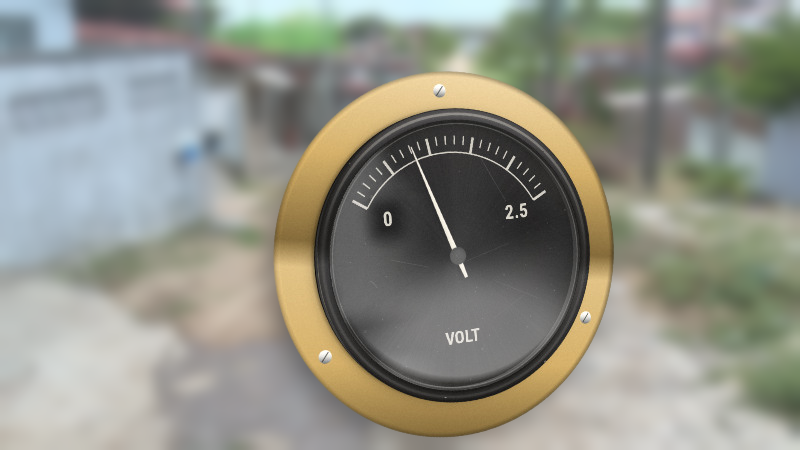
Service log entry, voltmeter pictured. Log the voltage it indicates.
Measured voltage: 0.8 V
